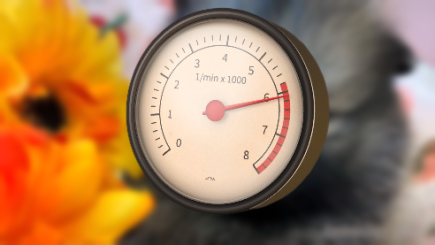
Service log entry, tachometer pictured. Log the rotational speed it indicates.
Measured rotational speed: 6100 rpm
